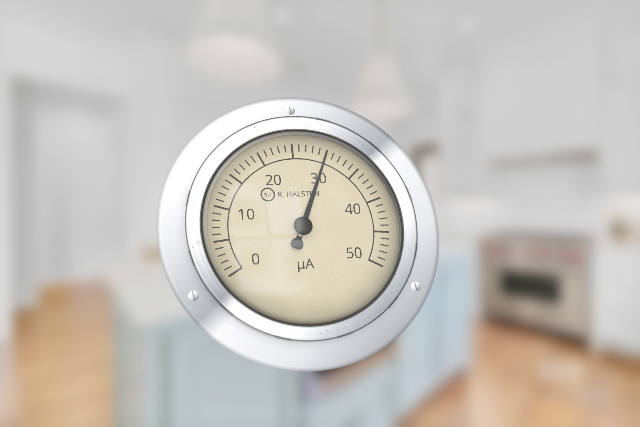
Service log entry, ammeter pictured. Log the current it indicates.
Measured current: 30 µA
